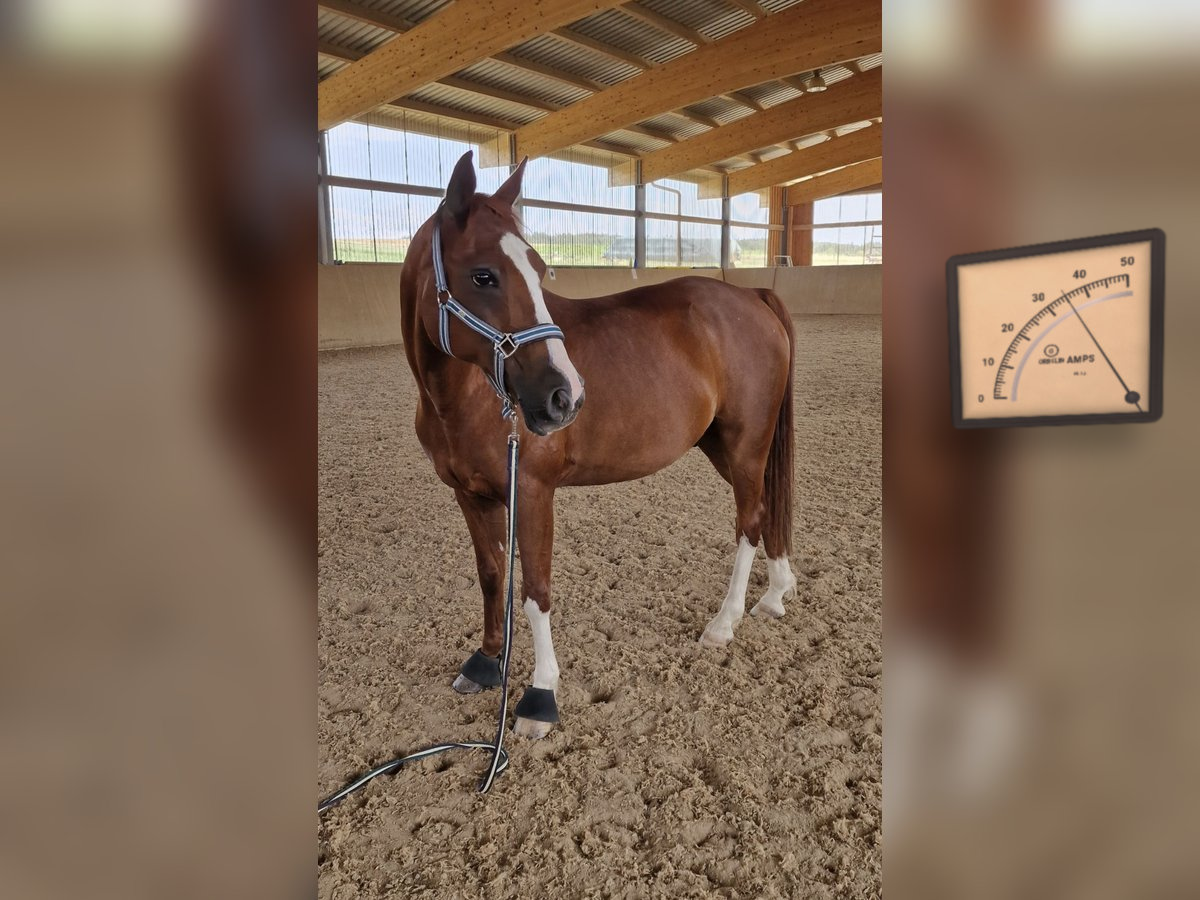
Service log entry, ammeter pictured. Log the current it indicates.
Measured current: 35 A
